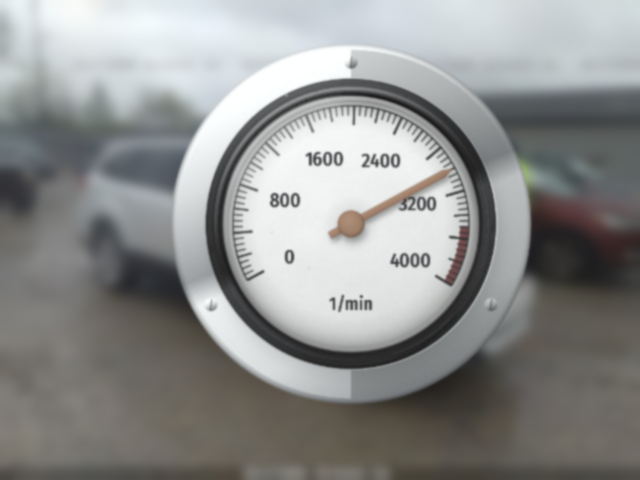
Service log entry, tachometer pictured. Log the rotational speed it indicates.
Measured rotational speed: 3000 rpm
